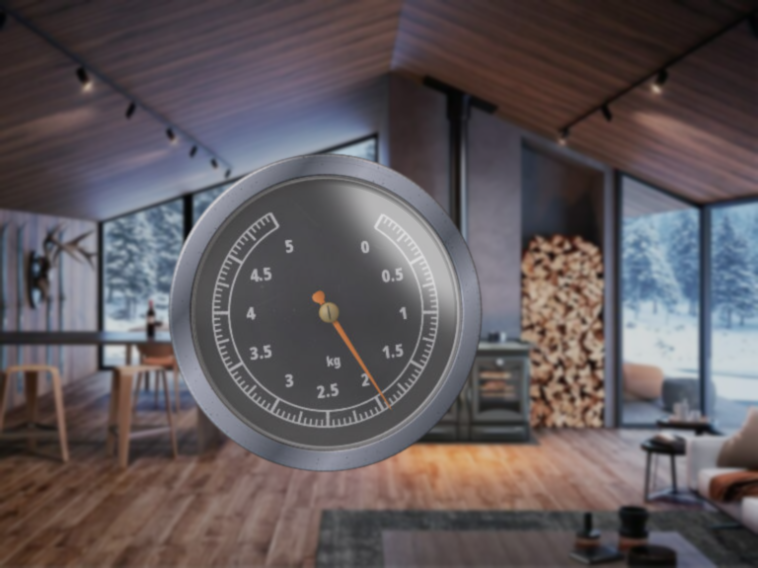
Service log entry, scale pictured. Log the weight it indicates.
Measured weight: 1.95 kg
